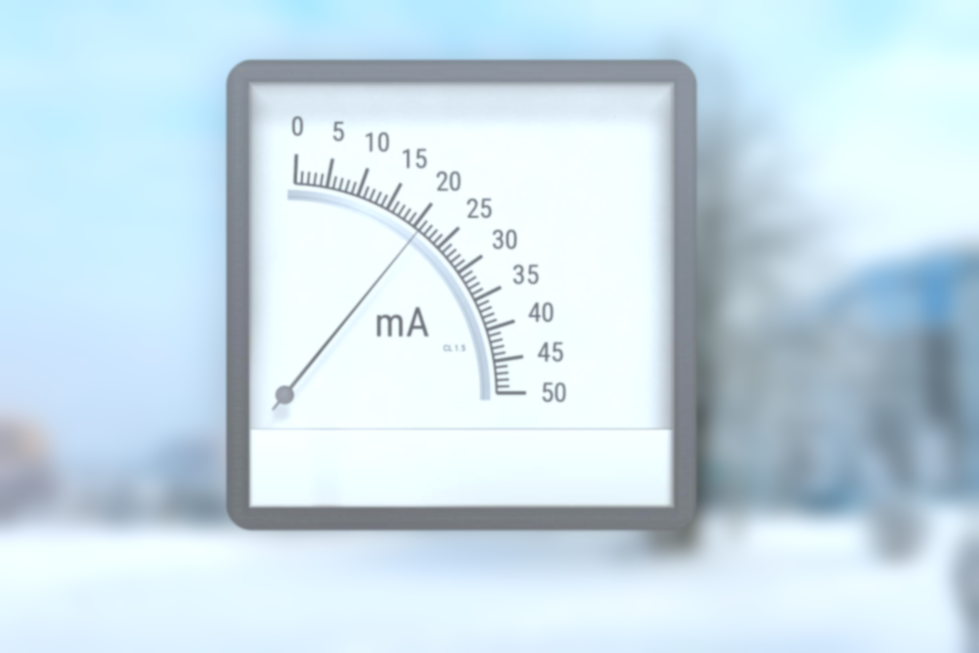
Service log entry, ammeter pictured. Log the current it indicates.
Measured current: 21 mA
